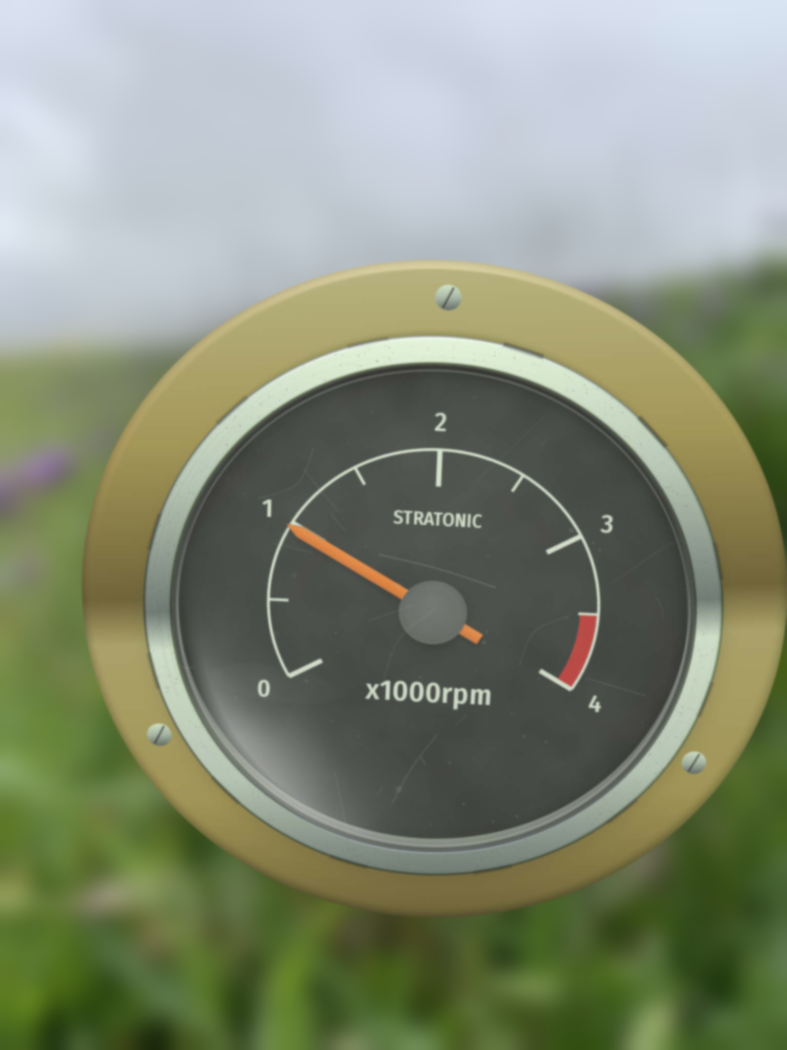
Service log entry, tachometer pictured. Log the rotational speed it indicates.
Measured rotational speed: 1000 rpm
